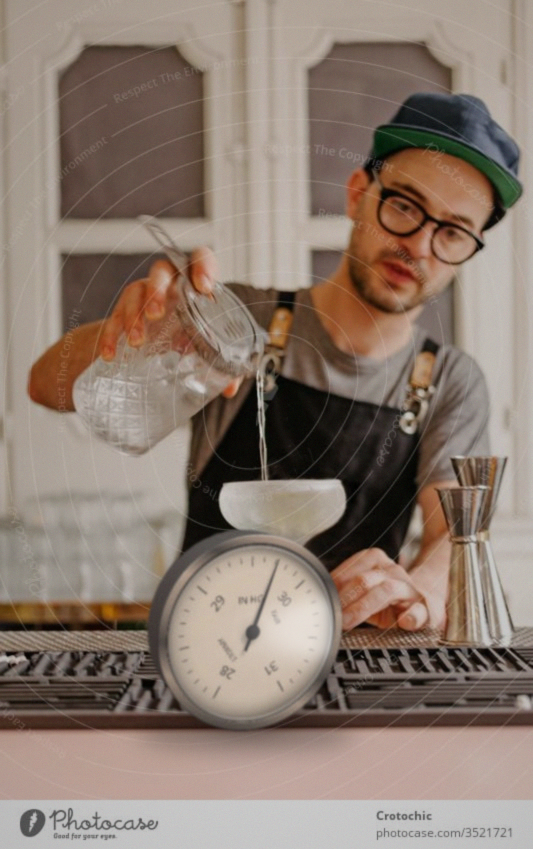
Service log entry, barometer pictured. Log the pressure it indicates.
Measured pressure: 29.7 inHg
